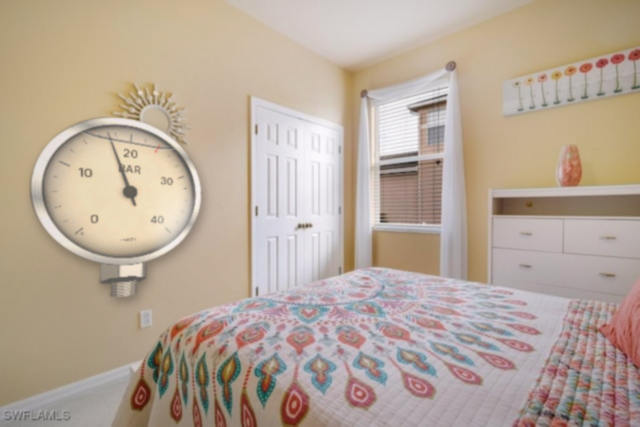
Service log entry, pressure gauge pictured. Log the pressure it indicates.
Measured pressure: 17 bar
